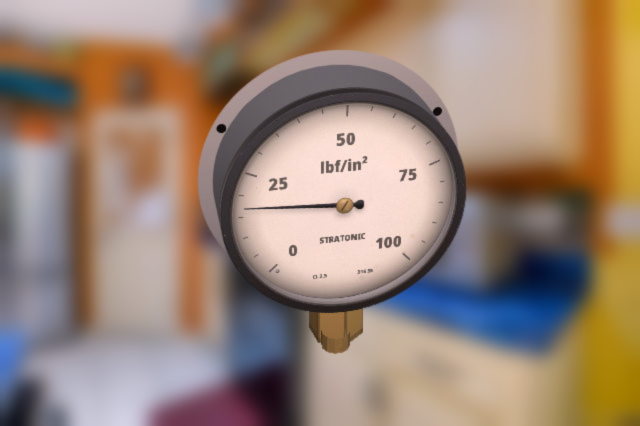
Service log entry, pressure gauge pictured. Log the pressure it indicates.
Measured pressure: 17.5 psi
